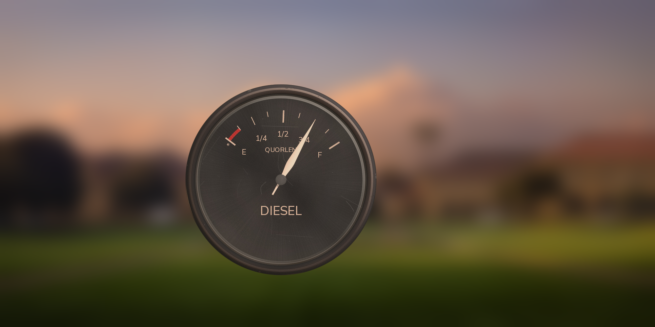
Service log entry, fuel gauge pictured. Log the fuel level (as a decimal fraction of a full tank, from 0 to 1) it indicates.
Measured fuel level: 0.75
